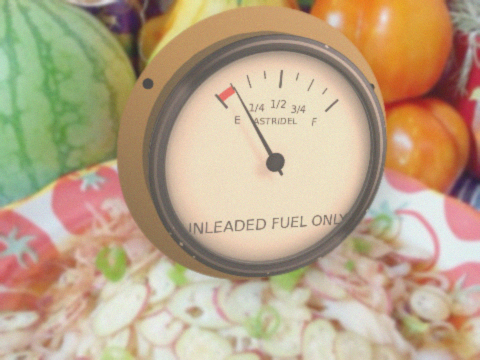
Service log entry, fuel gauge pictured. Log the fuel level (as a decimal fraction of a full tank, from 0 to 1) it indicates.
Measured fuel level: 0.125
